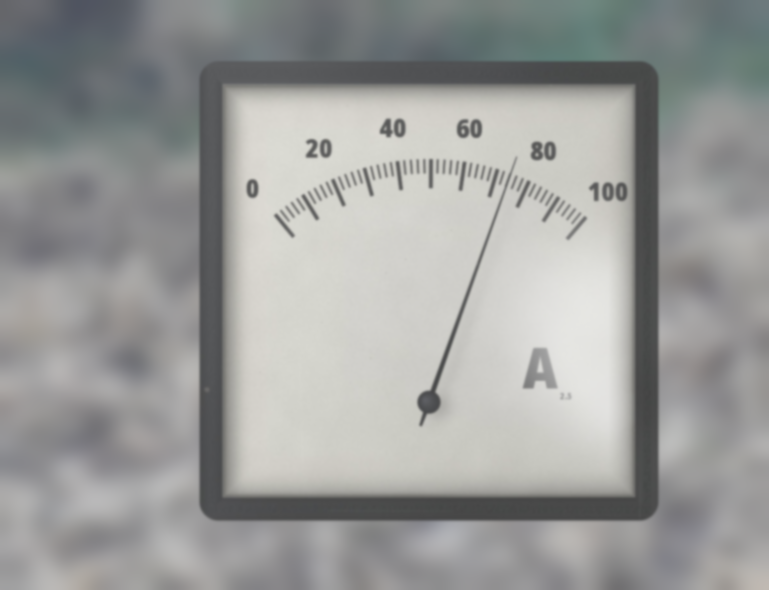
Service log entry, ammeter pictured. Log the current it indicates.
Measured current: 74 A
